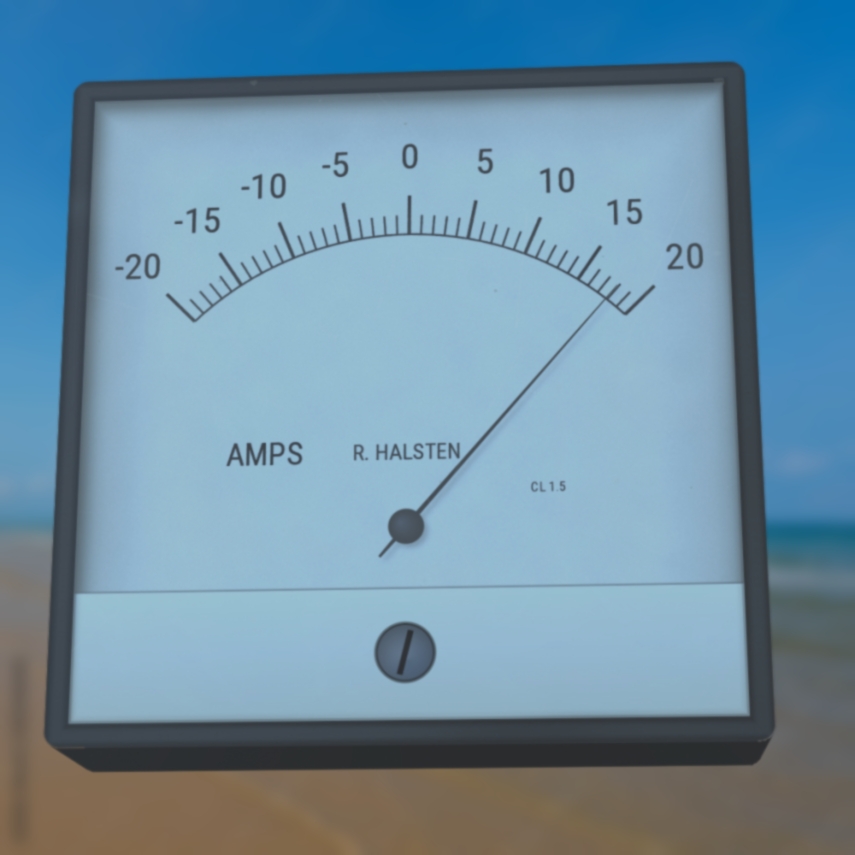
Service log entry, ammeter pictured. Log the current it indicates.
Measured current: 18 A
